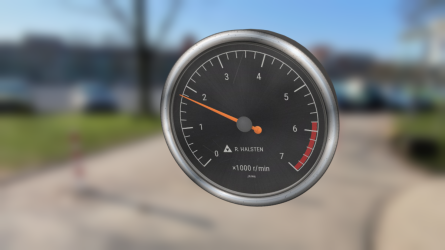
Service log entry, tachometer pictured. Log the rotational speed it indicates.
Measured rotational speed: 1800 rpm
